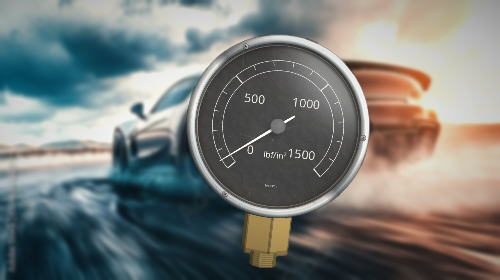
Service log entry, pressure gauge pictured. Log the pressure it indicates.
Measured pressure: 50 psi
